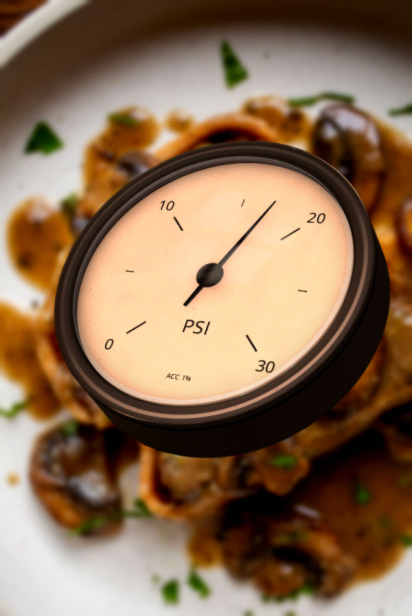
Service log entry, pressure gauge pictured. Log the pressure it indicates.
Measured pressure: 17.5 psi
